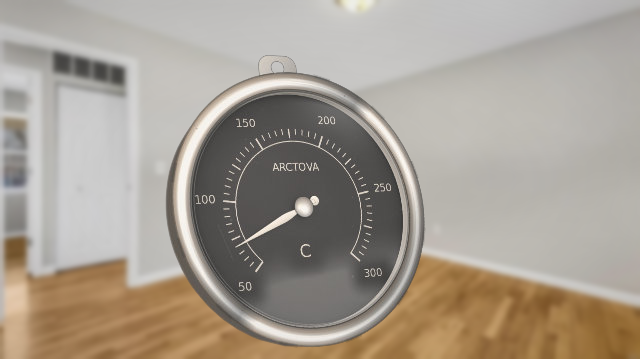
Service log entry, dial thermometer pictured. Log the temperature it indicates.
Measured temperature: 70 °C
